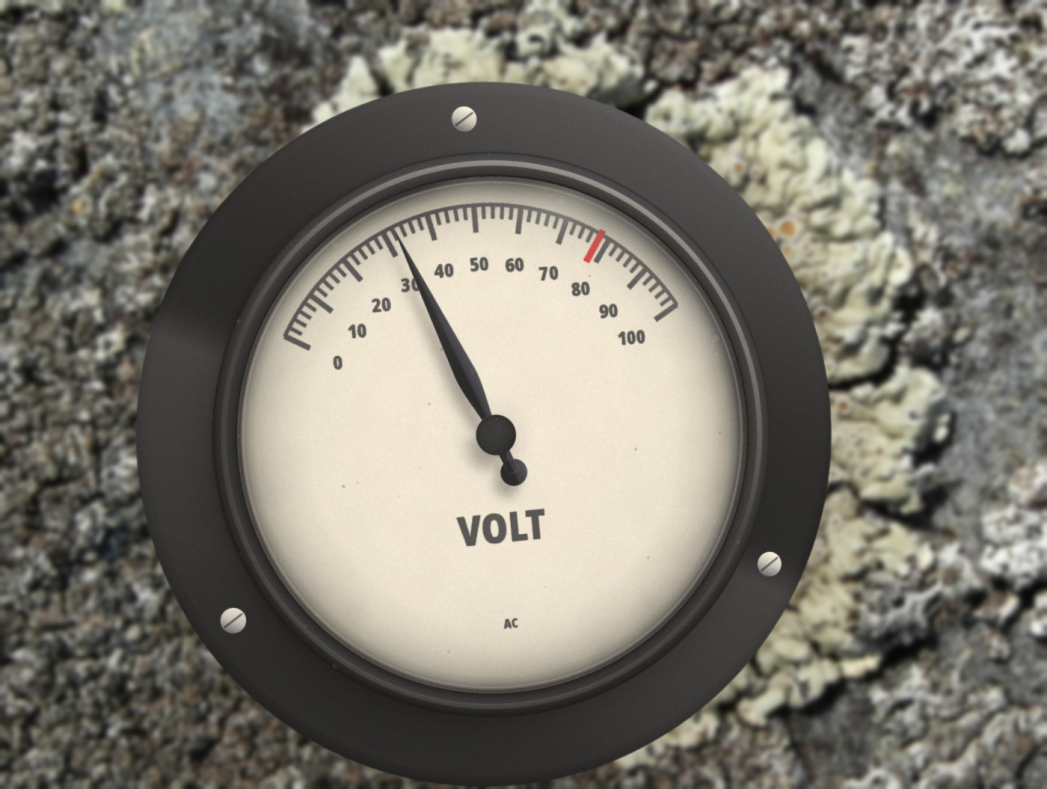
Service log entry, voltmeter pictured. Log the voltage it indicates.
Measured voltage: 32 V
